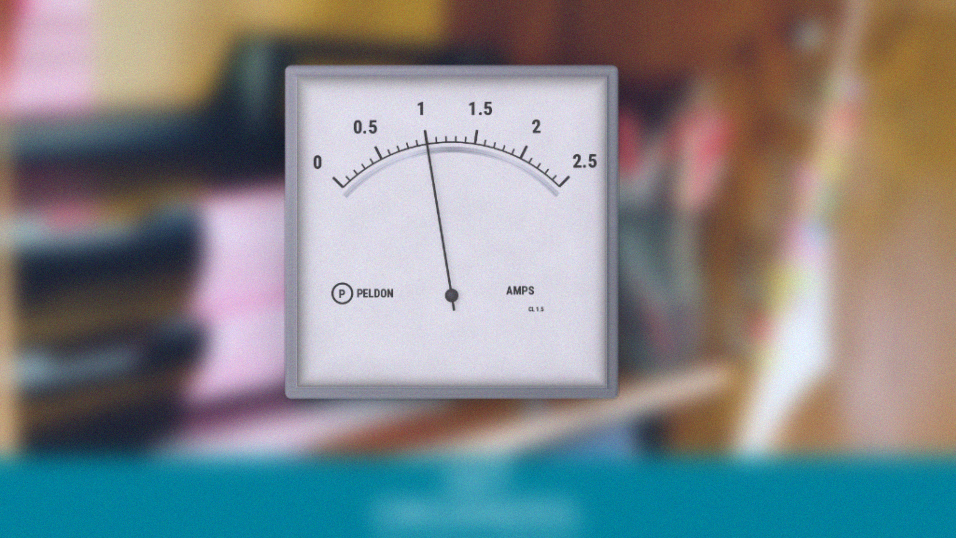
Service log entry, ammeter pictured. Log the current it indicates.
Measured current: 1 A
